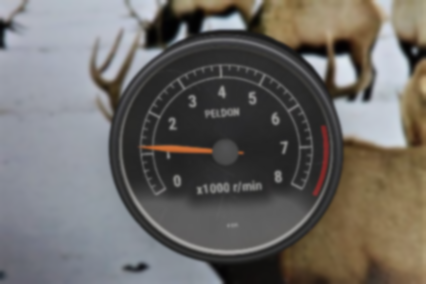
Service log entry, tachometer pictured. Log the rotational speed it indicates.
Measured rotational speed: 1200 rpm
